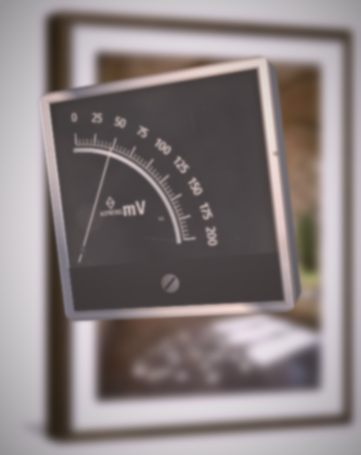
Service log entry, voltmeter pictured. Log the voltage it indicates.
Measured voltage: 50 mV
